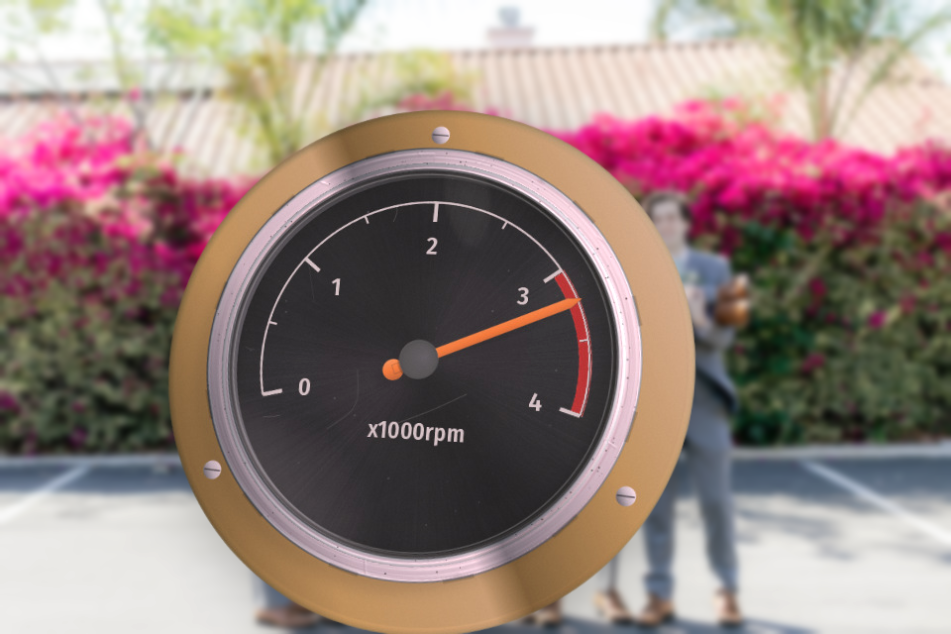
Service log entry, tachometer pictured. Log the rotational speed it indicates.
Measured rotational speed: 3250 rpm
